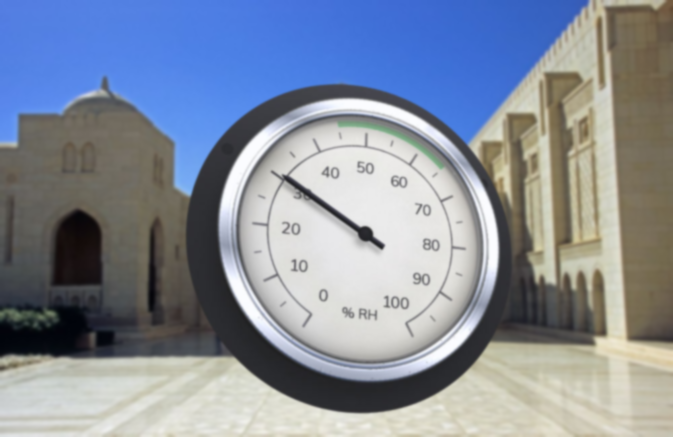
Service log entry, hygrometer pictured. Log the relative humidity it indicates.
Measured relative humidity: 30 %
